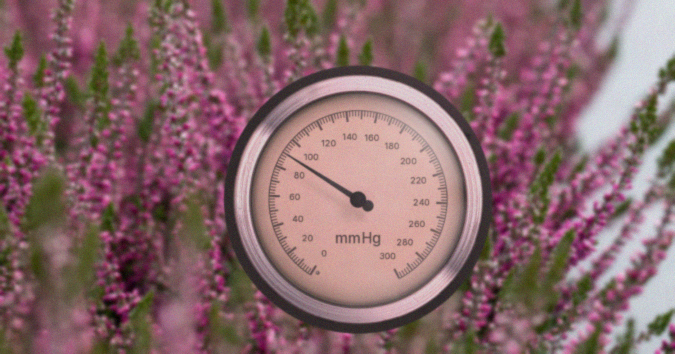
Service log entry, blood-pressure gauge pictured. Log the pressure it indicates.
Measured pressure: 90 mmHg
